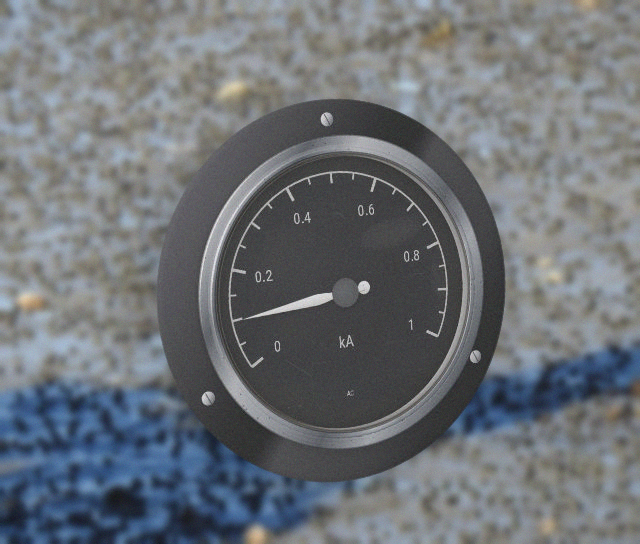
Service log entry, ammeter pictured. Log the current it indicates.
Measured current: 0.1 kA
